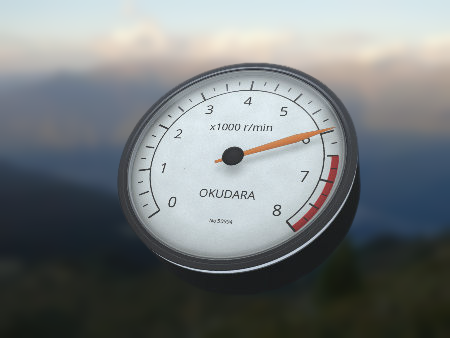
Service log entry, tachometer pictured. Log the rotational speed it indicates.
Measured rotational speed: 6000 rpm
